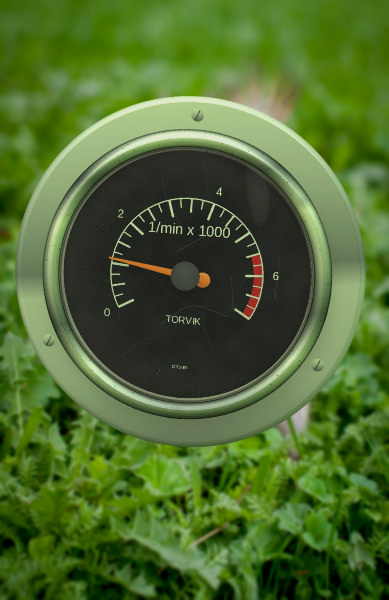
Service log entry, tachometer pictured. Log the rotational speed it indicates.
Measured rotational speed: 1125 rpm
